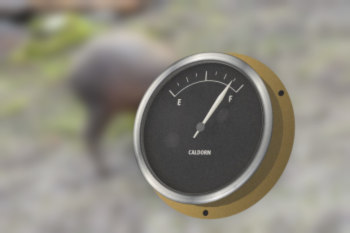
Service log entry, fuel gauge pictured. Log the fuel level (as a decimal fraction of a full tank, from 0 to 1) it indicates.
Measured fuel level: 0.875
